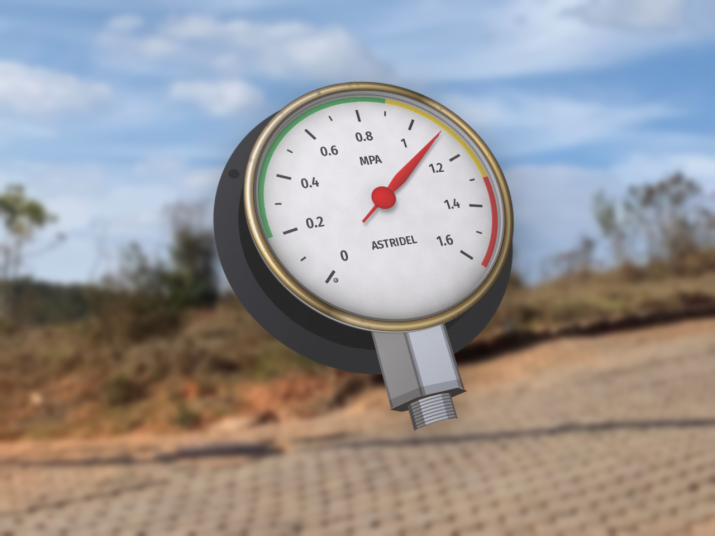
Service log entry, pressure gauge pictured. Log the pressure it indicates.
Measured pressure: 1.1 MPa
